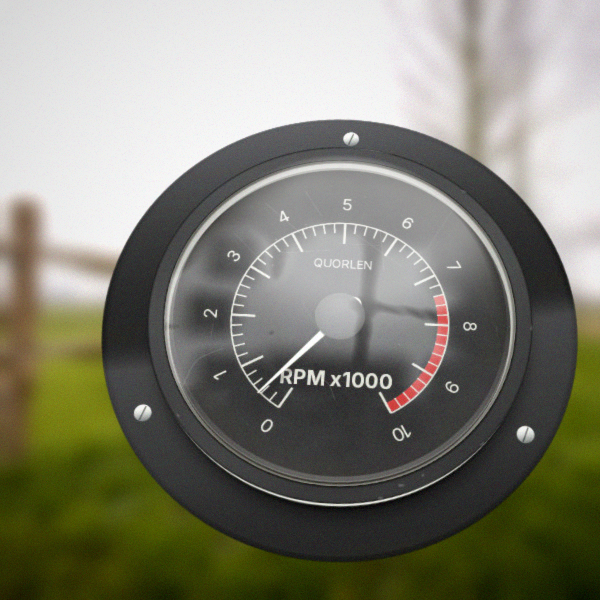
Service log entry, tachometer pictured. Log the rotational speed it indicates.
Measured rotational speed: 400 rpm
